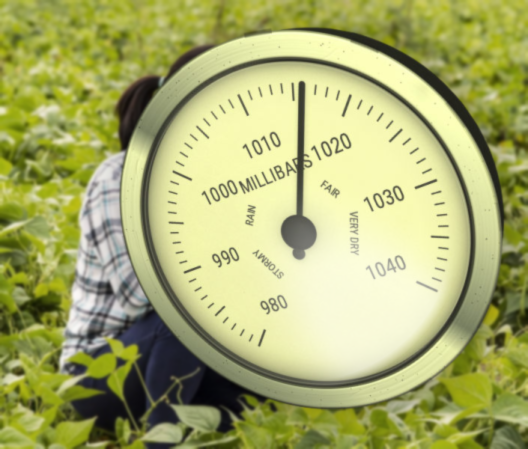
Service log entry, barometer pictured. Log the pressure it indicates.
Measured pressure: 1016 mbar
